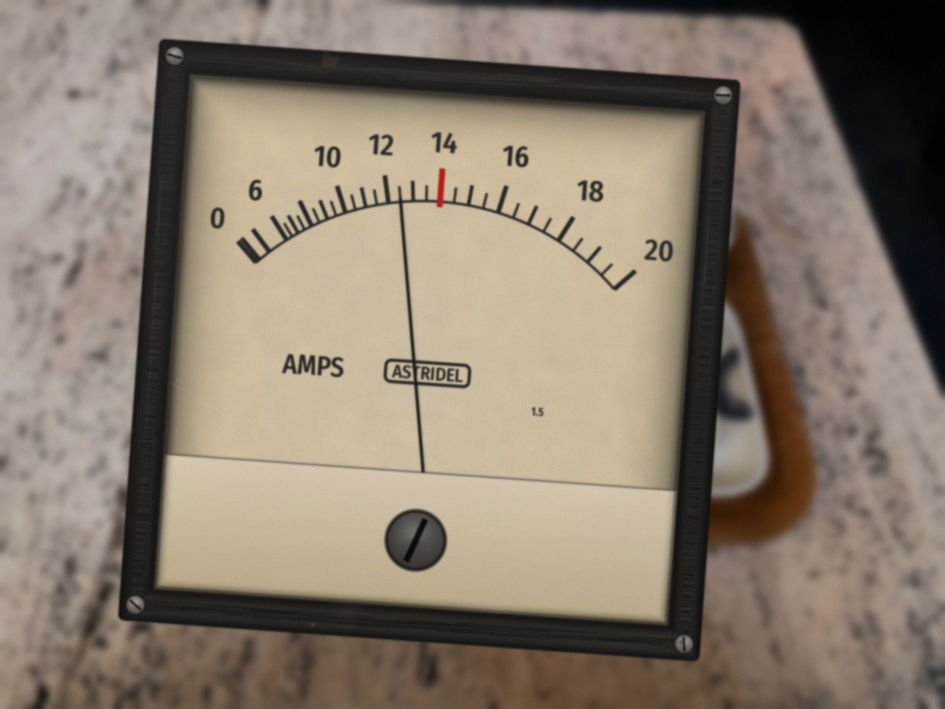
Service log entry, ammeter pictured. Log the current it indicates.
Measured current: 12.5 A
